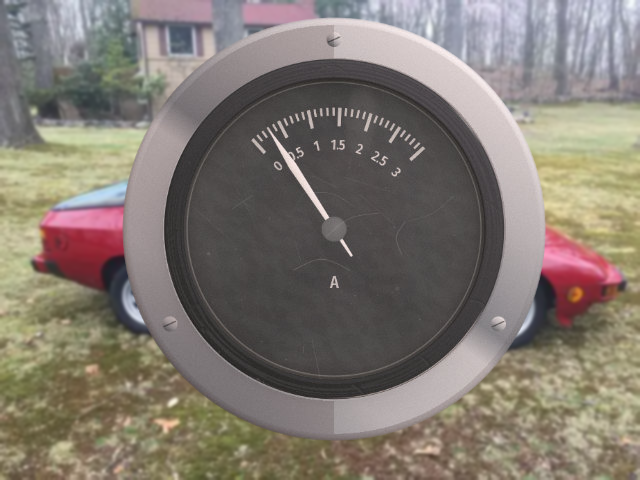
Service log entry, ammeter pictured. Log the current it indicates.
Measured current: 0.3 A
